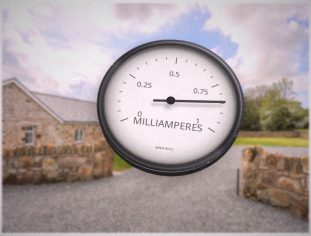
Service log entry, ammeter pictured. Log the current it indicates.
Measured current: 0.85 mA
